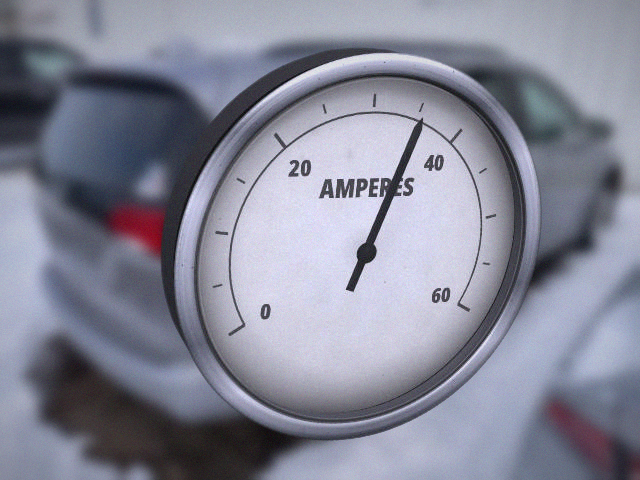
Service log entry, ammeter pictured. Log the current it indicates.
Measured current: 35 A
